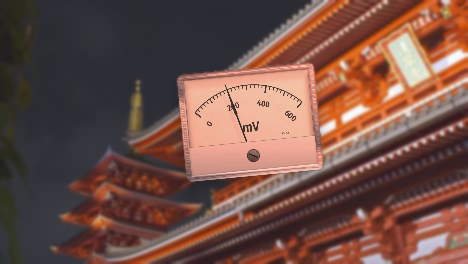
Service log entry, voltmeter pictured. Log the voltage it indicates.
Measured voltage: 200 mV
